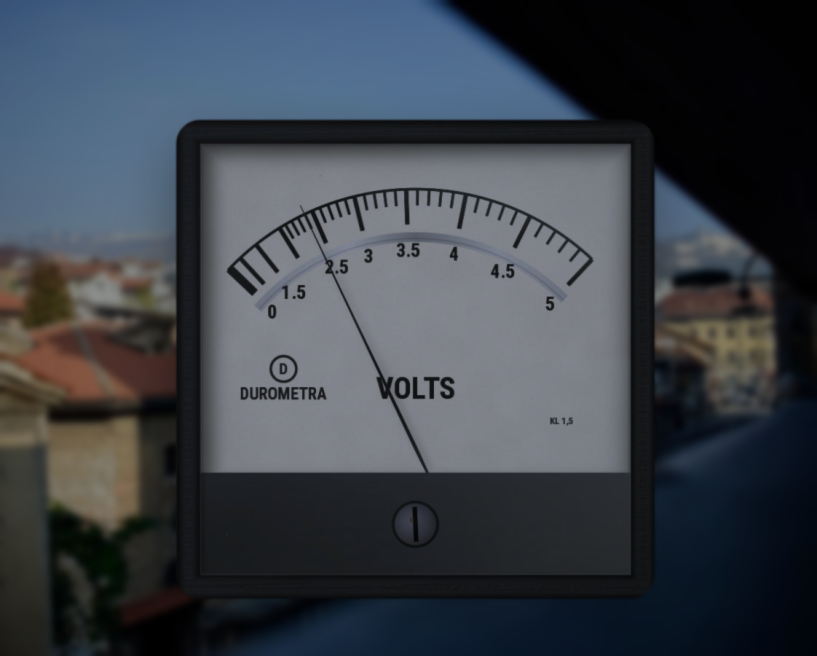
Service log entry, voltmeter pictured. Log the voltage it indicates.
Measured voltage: 2.4 V
